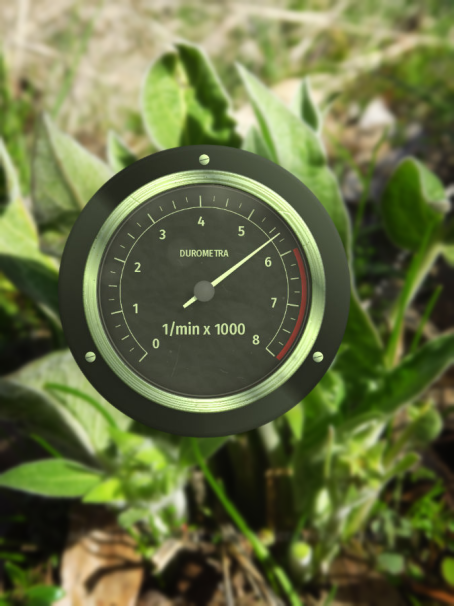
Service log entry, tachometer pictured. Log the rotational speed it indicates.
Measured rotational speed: 5625 rpm
